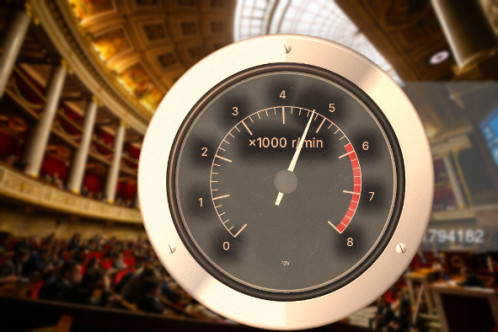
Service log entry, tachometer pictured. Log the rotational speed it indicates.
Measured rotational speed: 4700 rpm
